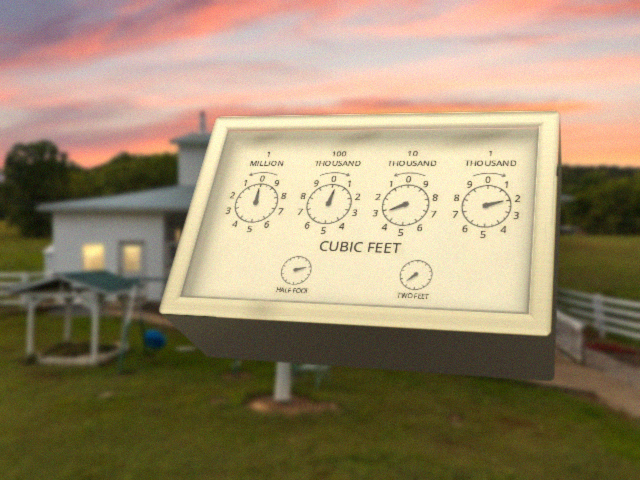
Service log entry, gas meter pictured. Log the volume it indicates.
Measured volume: 3200 ft³
